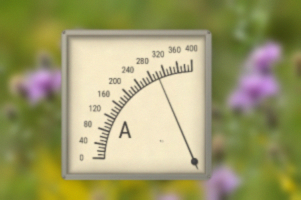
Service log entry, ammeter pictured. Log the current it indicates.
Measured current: 300 A
